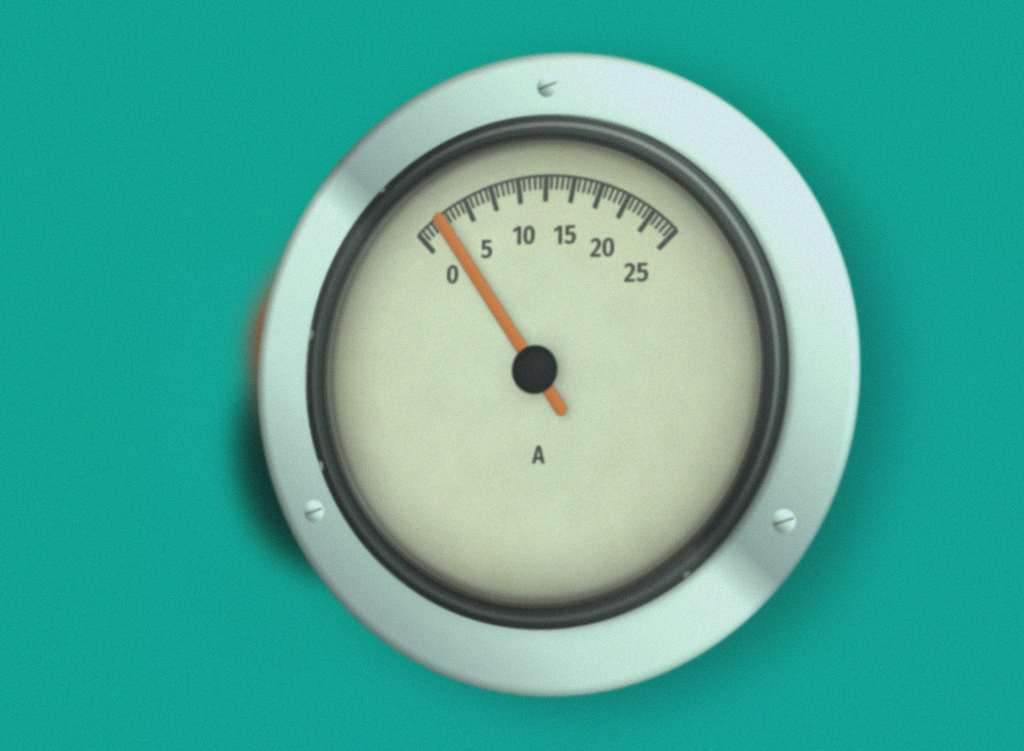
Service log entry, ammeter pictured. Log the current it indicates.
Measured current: 2.5 A
